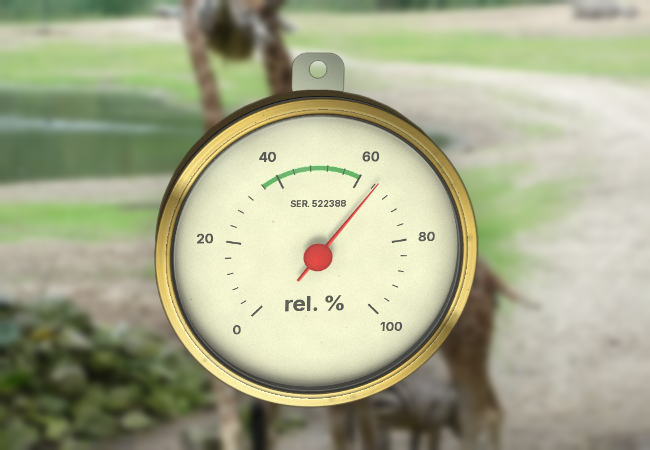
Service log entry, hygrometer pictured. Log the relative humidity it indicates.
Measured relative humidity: 64 %
